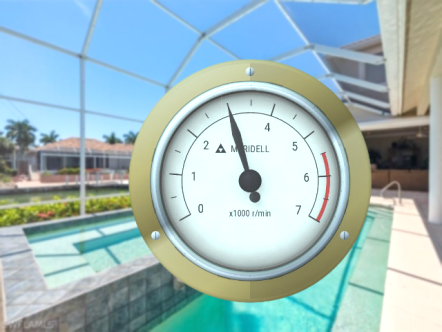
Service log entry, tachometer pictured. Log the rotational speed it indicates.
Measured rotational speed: 3000 rpm
